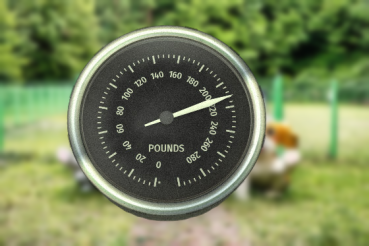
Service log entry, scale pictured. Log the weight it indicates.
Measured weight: 212 lb
